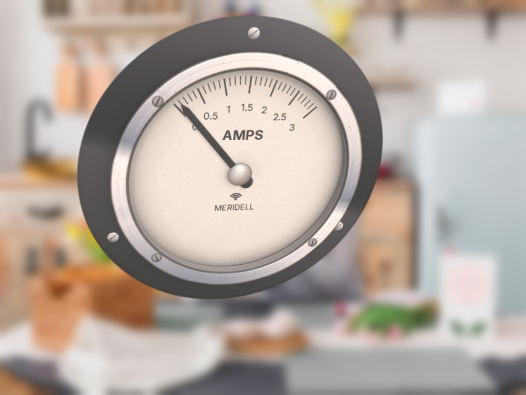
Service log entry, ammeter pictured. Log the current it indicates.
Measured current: 0.1 A
